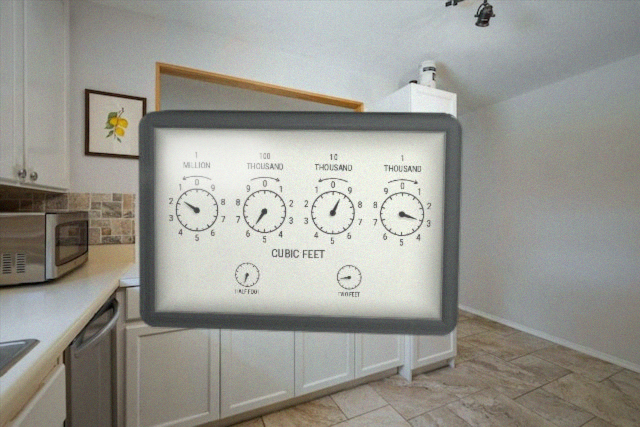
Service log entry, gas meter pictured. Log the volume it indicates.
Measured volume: 159300 ft³
